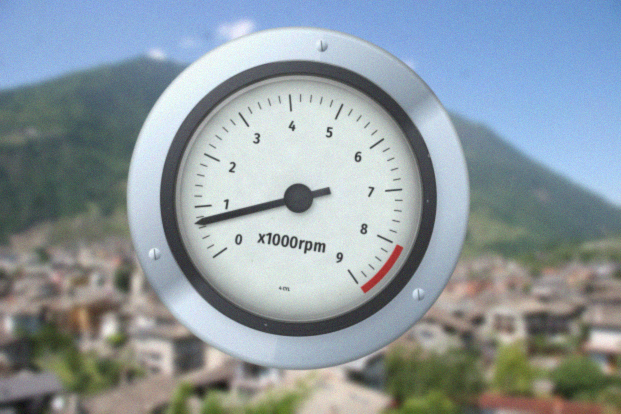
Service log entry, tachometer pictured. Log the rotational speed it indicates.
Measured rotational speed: 700 rpm
